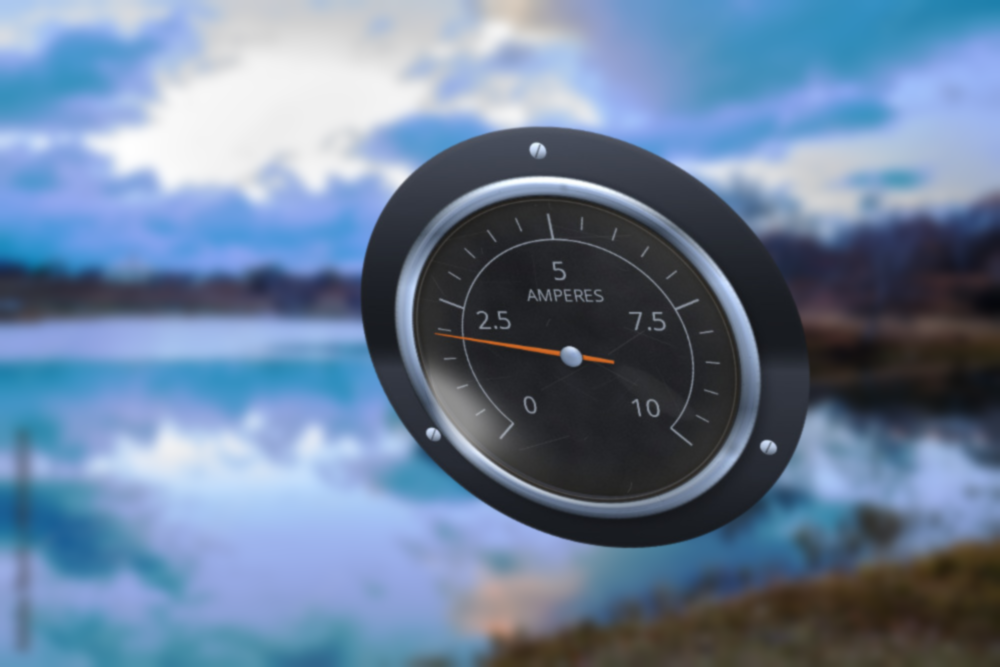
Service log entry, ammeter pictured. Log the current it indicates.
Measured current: 2 A
